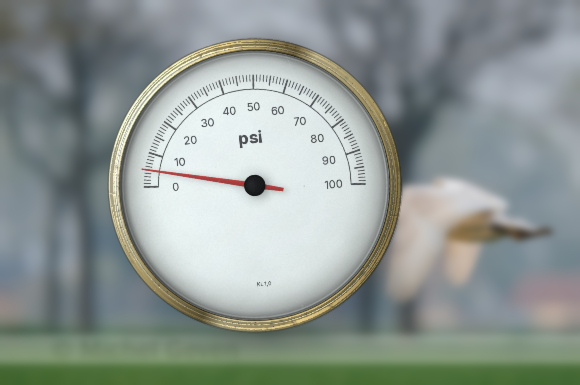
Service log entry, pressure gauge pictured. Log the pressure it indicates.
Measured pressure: 5 psi
